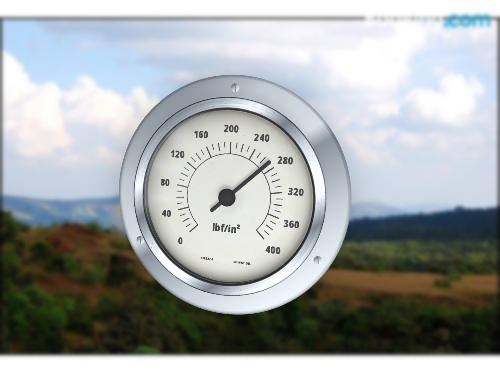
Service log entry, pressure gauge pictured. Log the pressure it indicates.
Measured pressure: 270 psi
